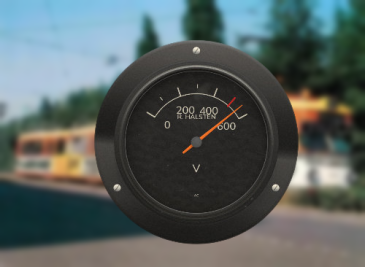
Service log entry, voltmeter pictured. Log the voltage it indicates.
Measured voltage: 550 V
